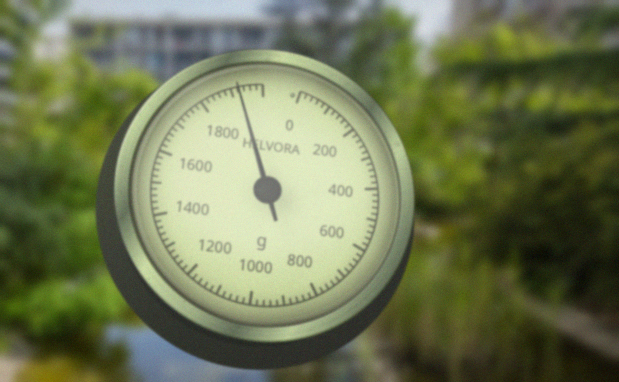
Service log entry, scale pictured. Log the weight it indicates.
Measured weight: 1920 g
